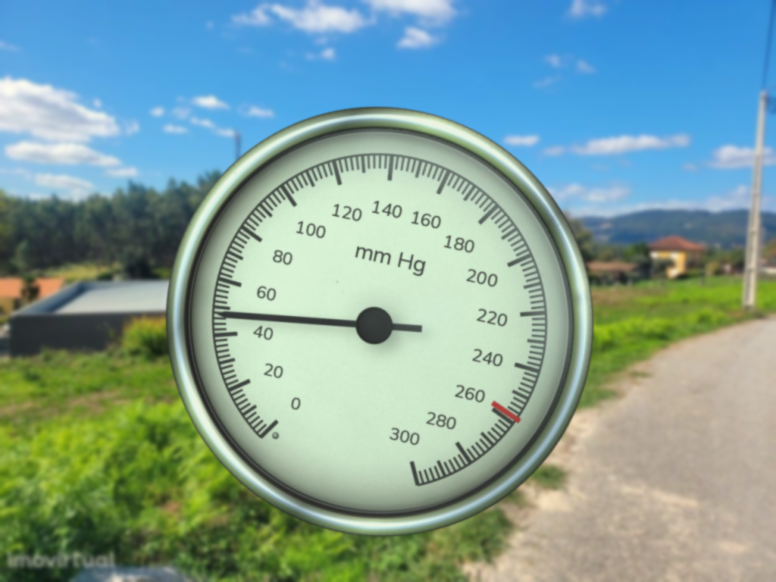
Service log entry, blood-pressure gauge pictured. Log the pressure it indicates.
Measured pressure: 48 mmHg
